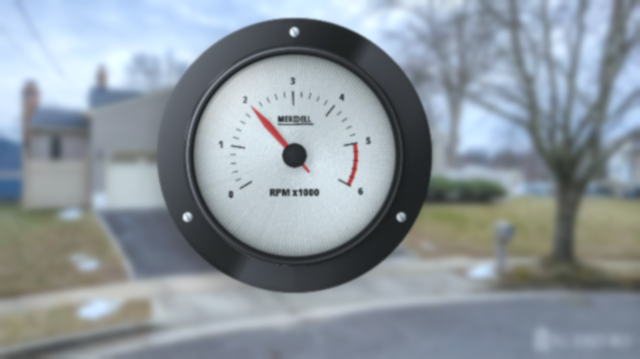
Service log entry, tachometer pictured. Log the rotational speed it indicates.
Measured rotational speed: 2000 rpm
